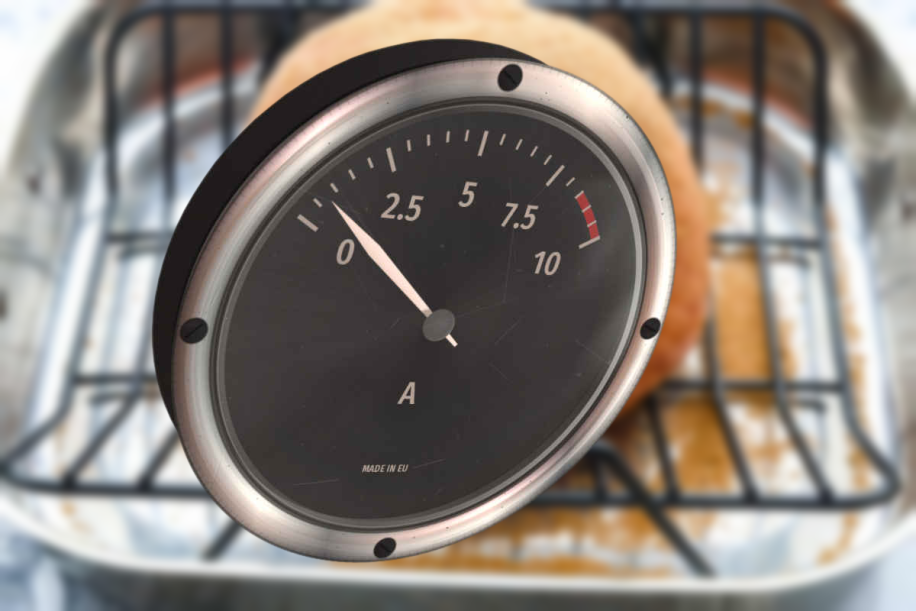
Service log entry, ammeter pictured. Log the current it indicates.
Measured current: 0.75 A
